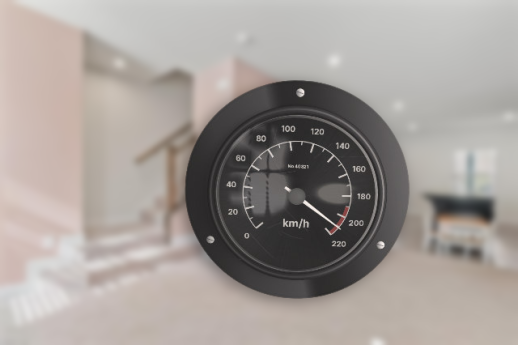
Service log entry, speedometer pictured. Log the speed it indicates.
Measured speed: 210 km/h
